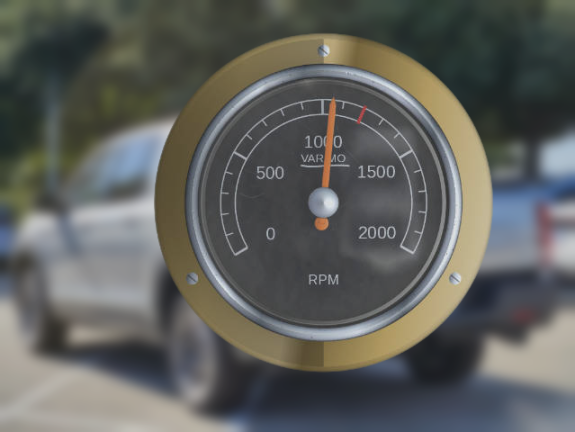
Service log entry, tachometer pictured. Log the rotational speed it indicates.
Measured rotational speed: 1050 rpm
